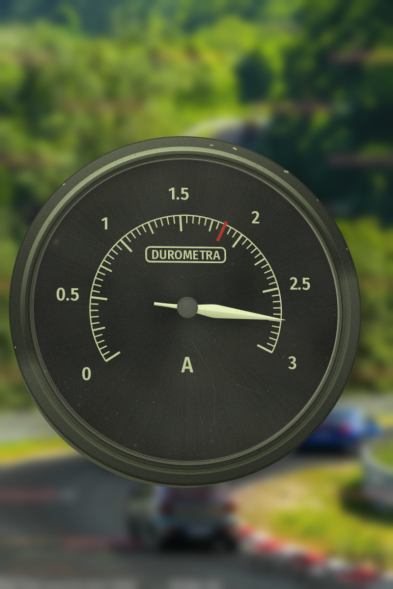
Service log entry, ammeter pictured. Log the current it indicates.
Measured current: 2.75 A
